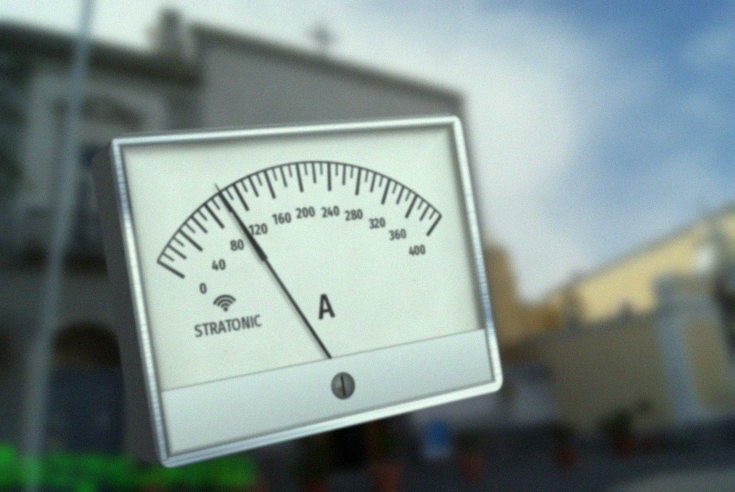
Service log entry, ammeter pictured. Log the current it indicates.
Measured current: 100 A
